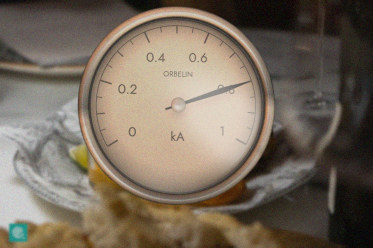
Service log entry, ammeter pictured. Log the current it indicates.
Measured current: 0.8 kA
